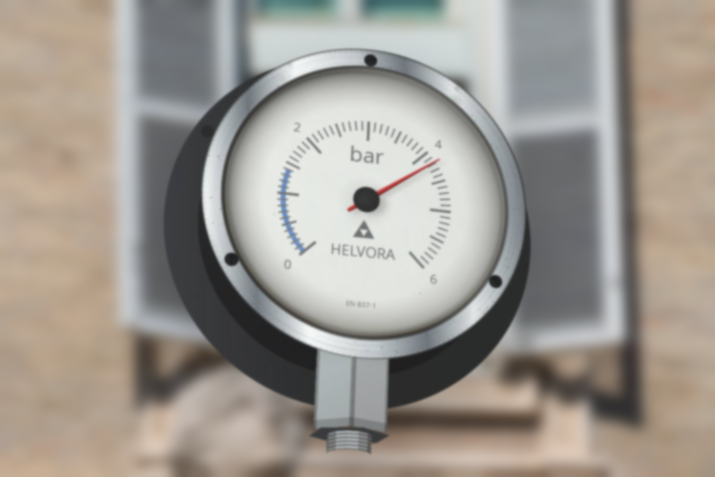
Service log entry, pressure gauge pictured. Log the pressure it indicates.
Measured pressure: 4.2 bar
